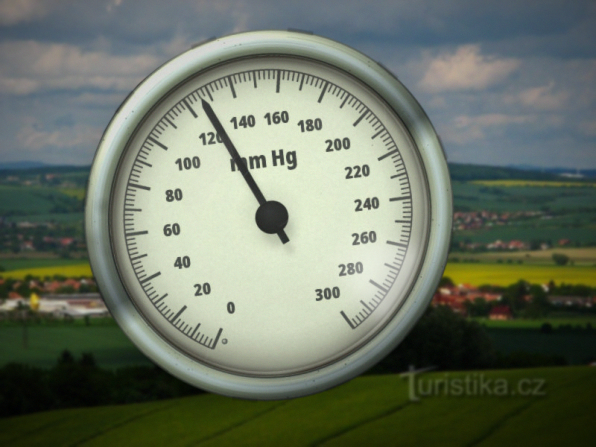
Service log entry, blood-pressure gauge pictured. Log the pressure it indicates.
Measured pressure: 126 mmHg
